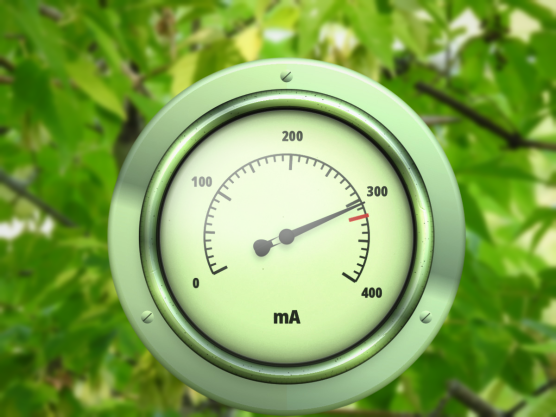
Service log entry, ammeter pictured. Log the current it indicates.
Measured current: 305 mA
